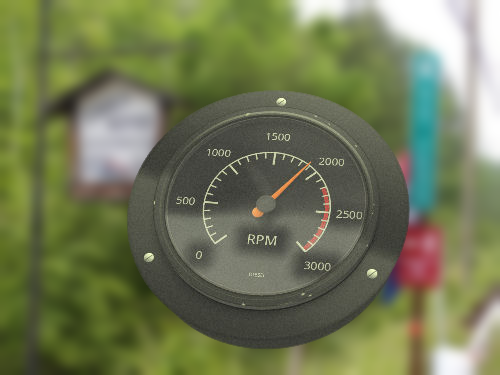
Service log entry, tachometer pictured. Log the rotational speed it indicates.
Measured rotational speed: 1900 rpm
